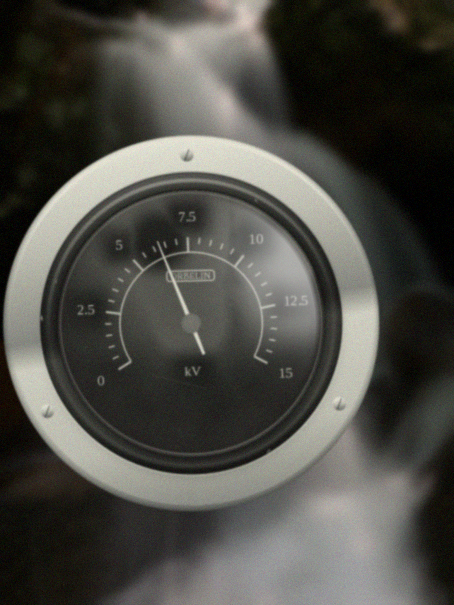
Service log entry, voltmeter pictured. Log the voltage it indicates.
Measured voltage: 6.25 kV
